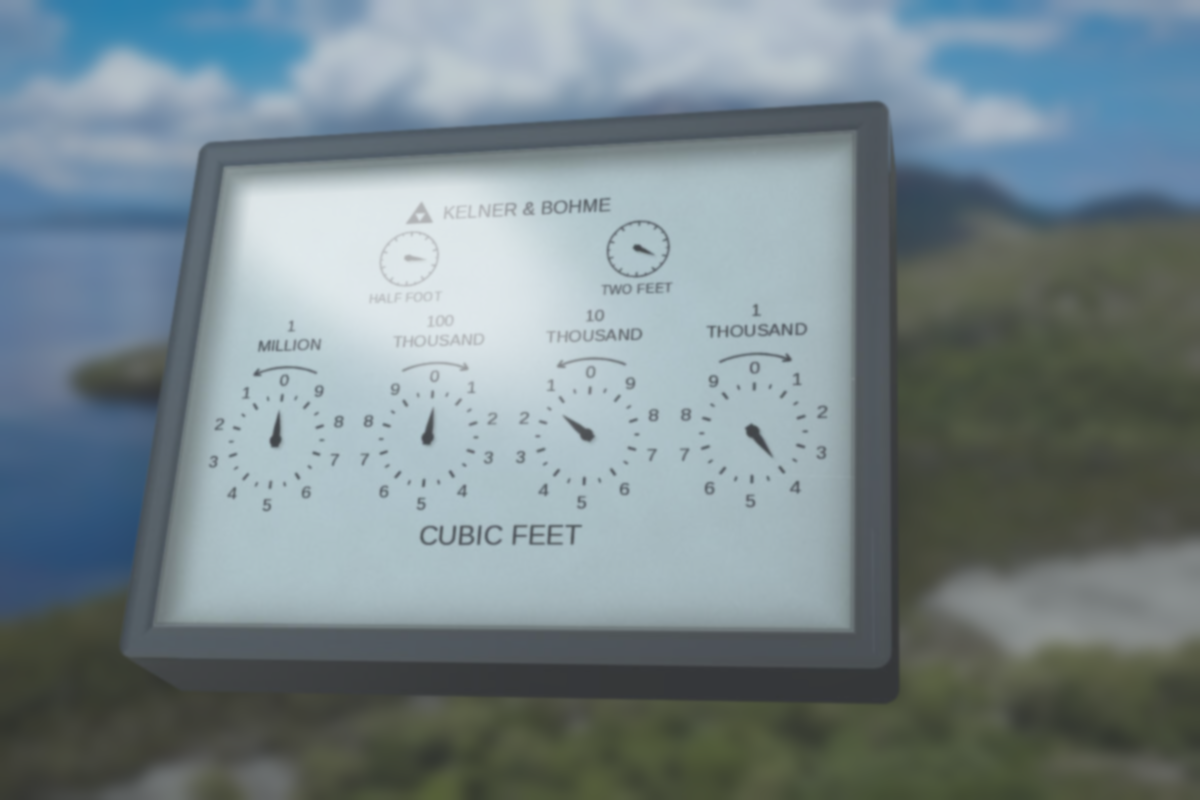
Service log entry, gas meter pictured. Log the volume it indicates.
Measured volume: 1400 ft³
